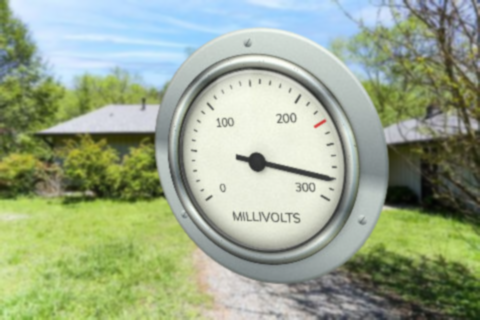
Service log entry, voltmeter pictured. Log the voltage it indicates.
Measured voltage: 280 mV
